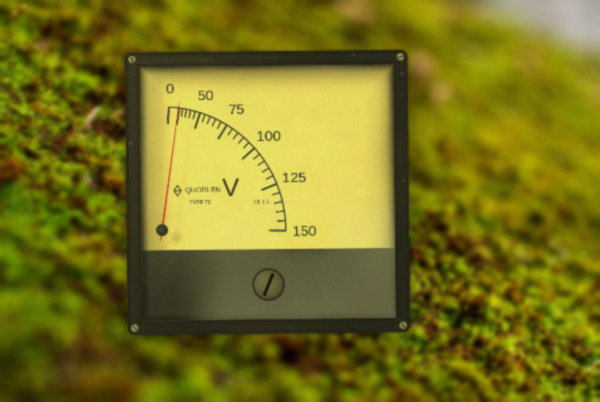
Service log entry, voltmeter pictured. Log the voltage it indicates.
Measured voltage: 25 V
